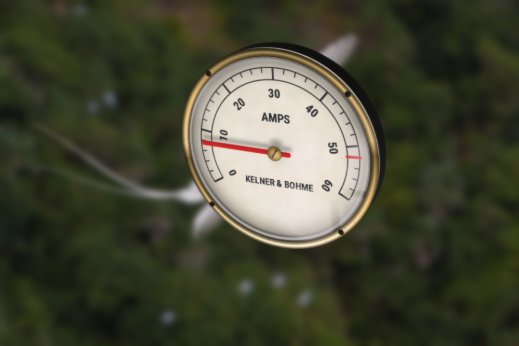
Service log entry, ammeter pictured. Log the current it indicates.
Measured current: 8 A
